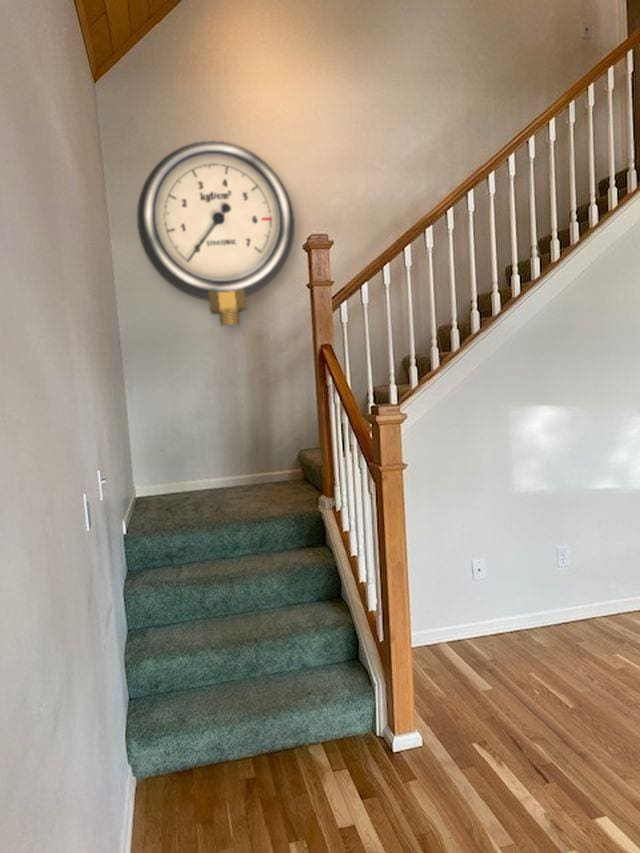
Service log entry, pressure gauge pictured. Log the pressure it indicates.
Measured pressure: 0 kg/cm²
